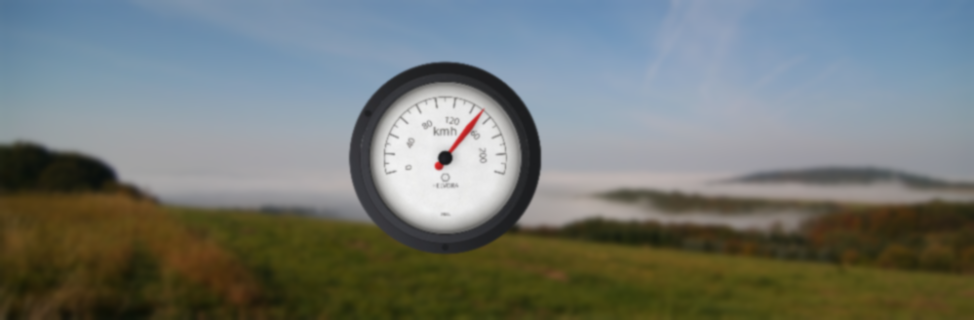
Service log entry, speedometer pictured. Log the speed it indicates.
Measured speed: 150 km/h
